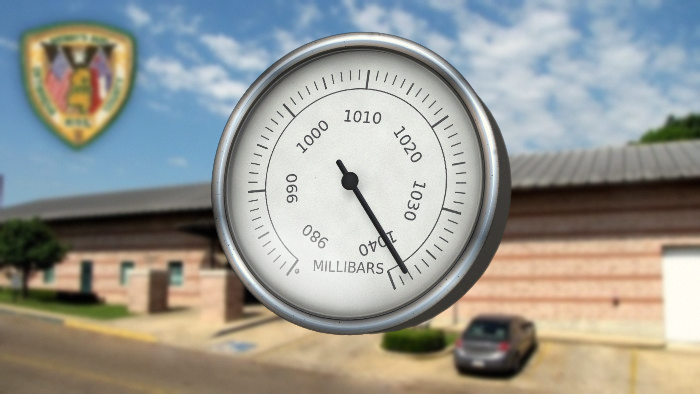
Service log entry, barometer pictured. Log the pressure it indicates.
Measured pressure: 1038 mbar
